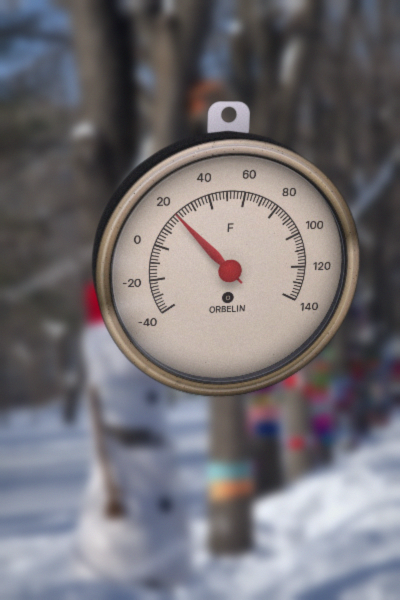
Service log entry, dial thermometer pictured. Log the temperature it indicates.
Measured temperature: 20 °F
